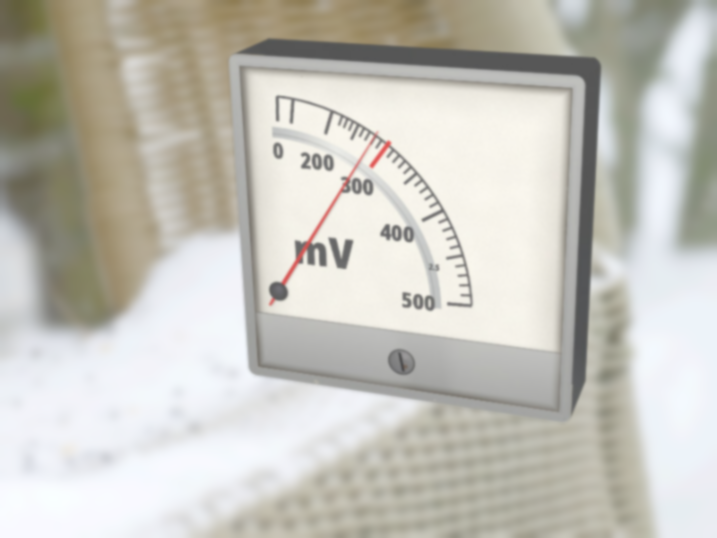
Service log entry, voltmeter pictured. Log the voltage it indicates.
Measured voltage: 280 mV
